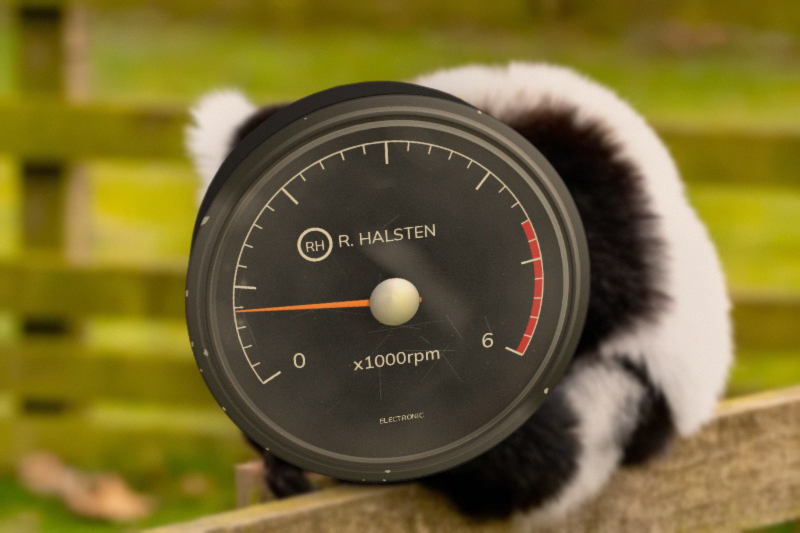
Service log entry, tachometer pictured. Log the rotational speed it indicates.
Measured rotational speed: 800 rpm
